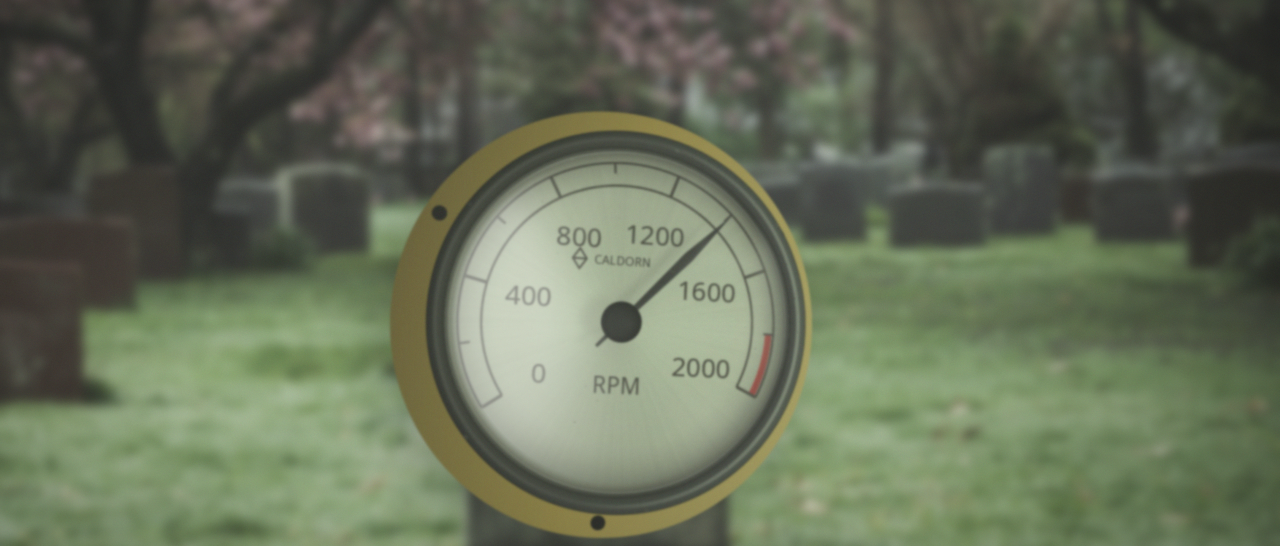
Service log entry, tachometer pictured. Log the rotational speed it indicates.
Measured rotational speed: 1400 rpm
